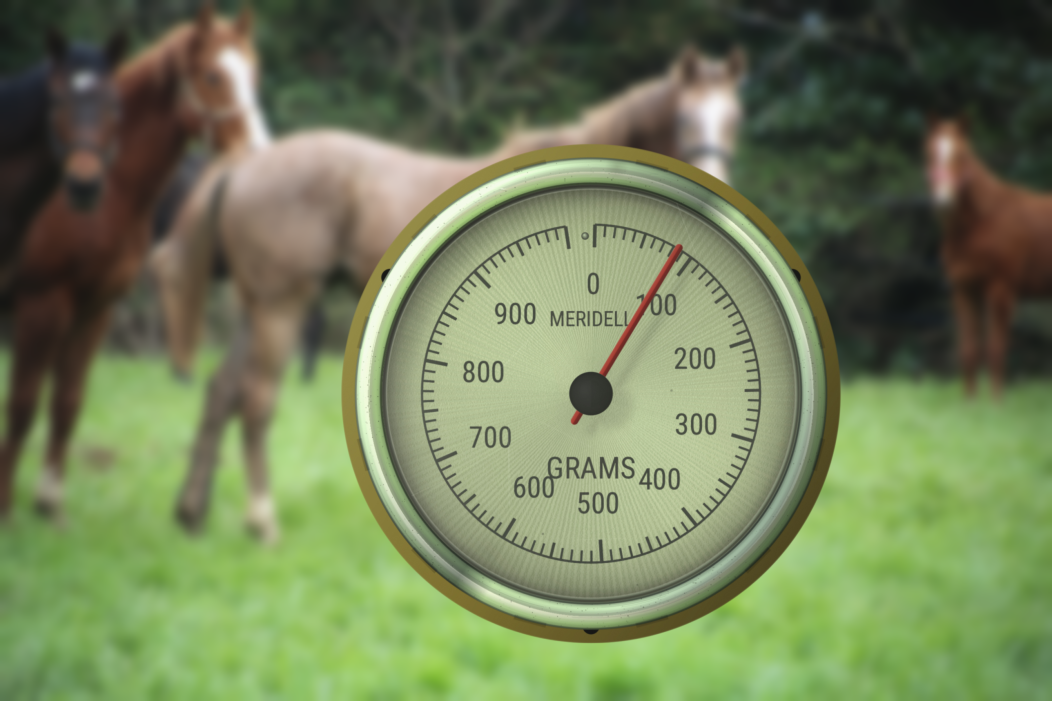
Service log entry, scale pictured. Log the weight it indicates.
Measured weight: 85 g
